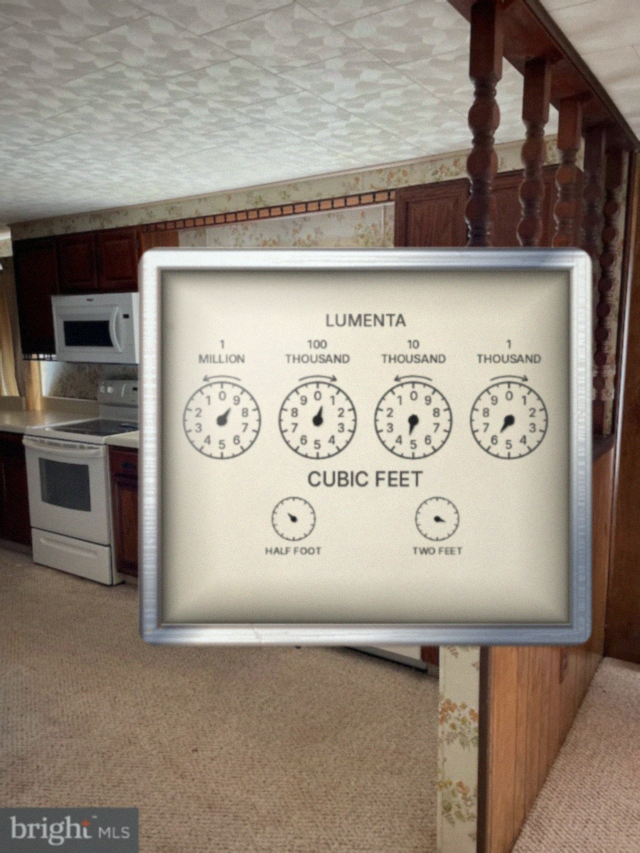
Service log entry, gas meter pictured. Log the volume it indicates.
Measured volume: 904600 ft³
